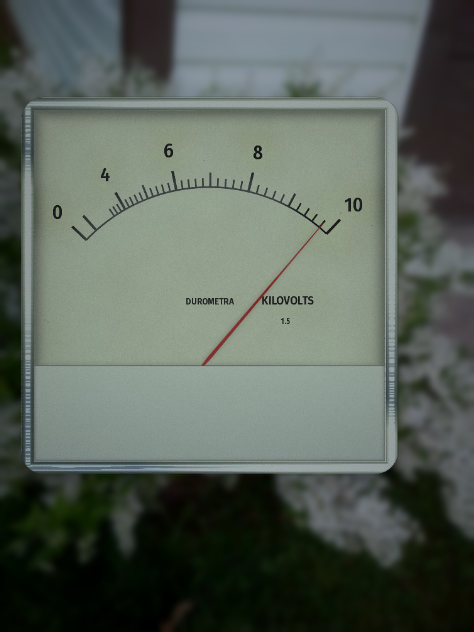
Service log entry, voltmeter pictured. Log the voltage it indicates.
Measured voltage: 9.8 kV
